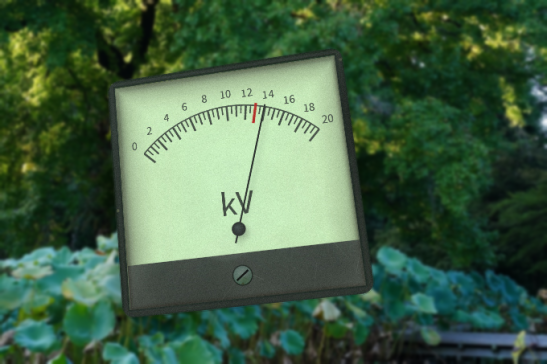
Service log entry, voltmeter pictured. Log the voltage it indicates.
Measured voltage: 14 kV
